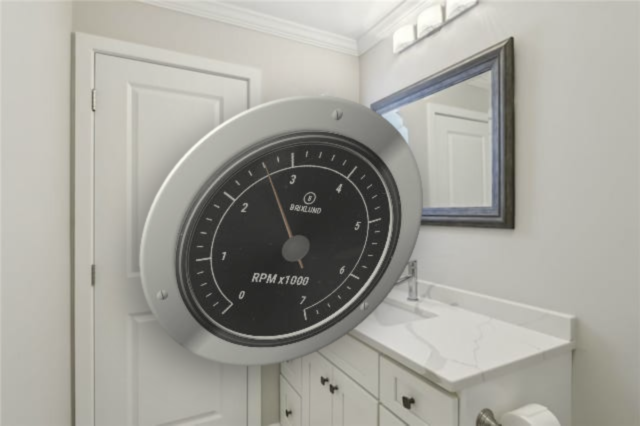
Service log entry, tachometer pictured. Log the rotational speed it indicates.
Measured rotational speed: 2600 rpm
